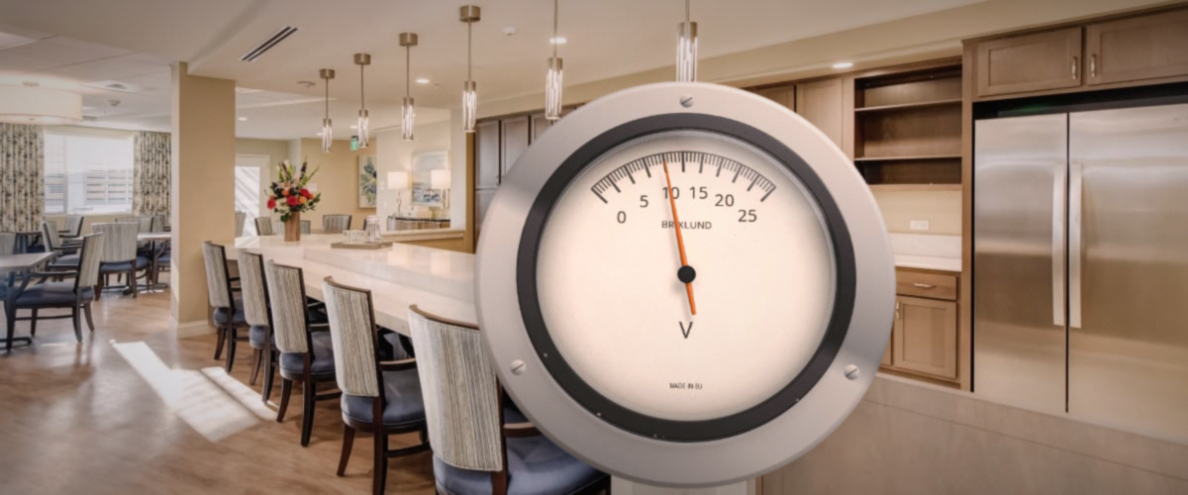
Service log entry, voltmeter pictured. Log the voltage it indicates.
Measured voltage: 10 V
